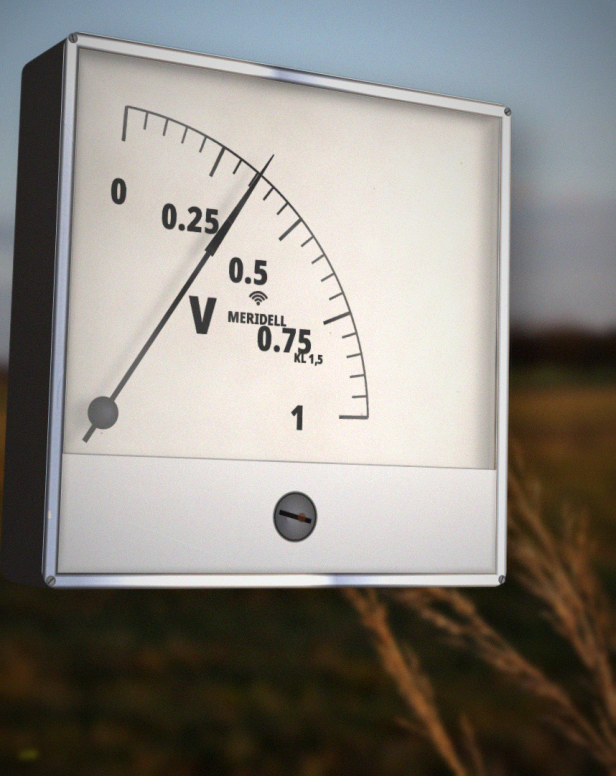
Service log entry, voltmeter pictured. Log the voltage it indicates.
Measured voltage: 0.35 V
